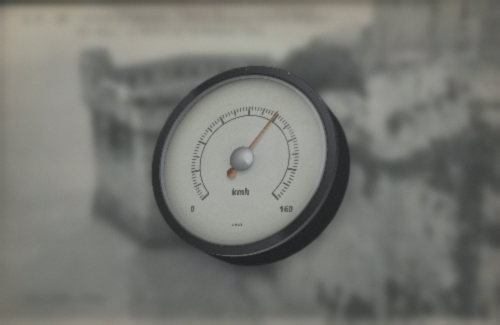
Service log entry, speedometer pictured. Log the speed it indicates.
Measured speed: 100 km/h
